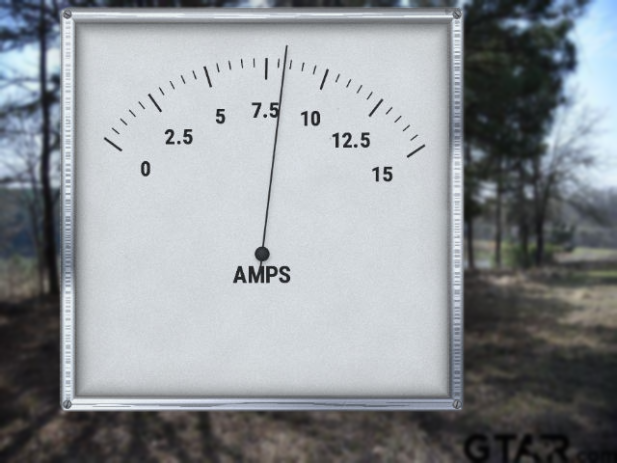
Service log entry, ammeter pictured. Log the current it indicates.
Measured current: 8.25 A
